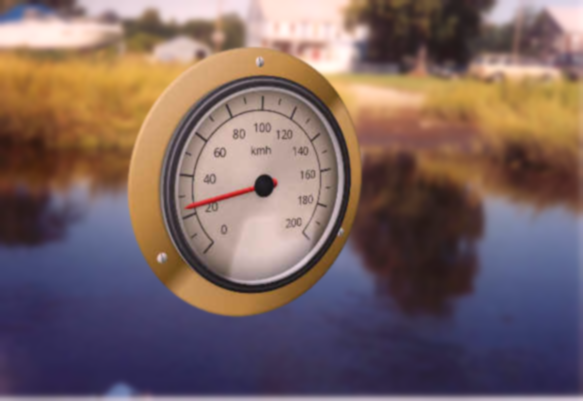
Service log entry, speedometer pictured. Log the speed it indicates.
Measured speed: 25 km/h
